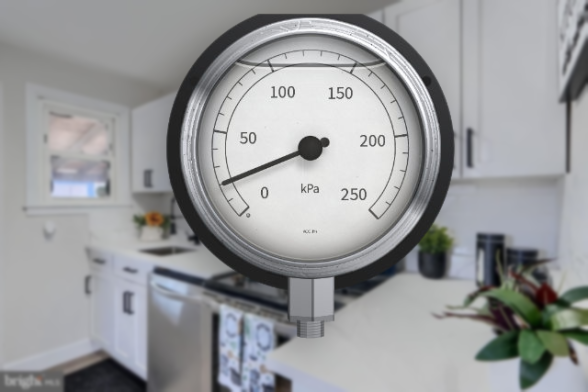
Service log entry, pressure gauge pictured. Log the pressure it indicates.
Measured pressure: 20 kPa
